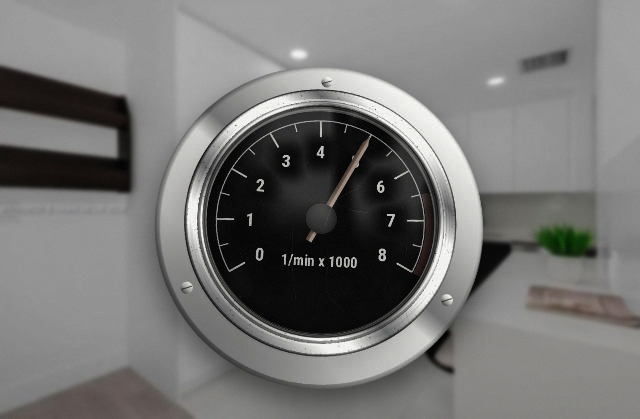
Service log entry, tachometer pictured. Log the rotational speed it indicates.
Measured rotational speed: 5000 rpm
